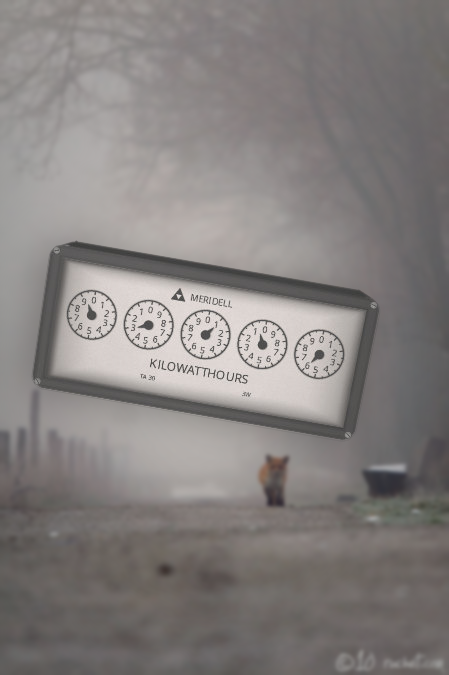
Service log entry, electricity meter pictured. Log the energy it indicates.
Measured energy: 93106 kWh
